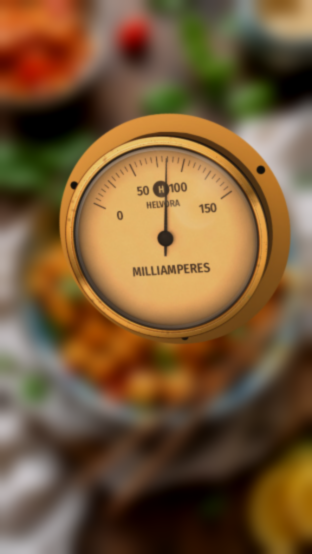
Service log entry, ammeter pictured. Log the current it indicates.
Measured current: 85 mA
